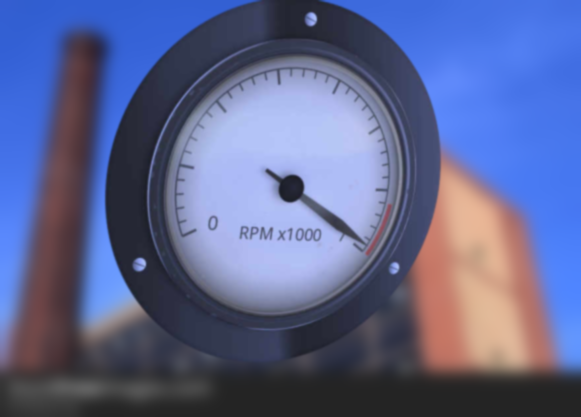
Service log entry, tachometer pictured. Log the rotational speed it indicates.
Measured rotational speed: 6900 rpm
